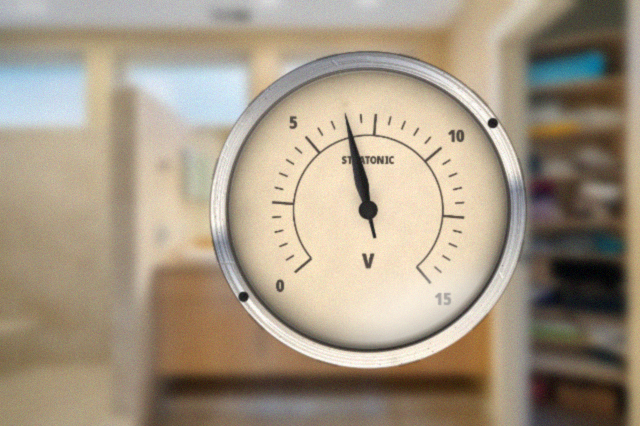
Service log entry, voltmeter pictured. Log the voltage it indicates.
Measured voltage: 6.5 V
